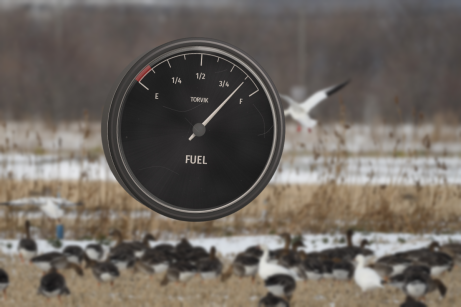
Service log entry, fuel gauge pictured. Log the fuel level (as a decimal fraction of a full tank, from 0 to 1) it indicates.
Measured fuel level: 0.875
